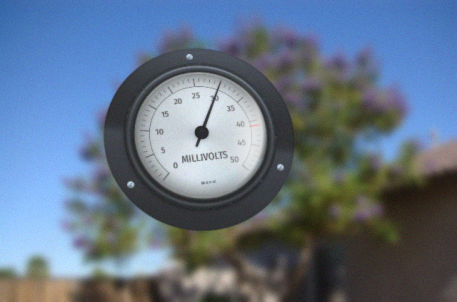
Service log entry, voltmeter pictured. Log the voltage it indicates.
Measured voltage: 30 mV
